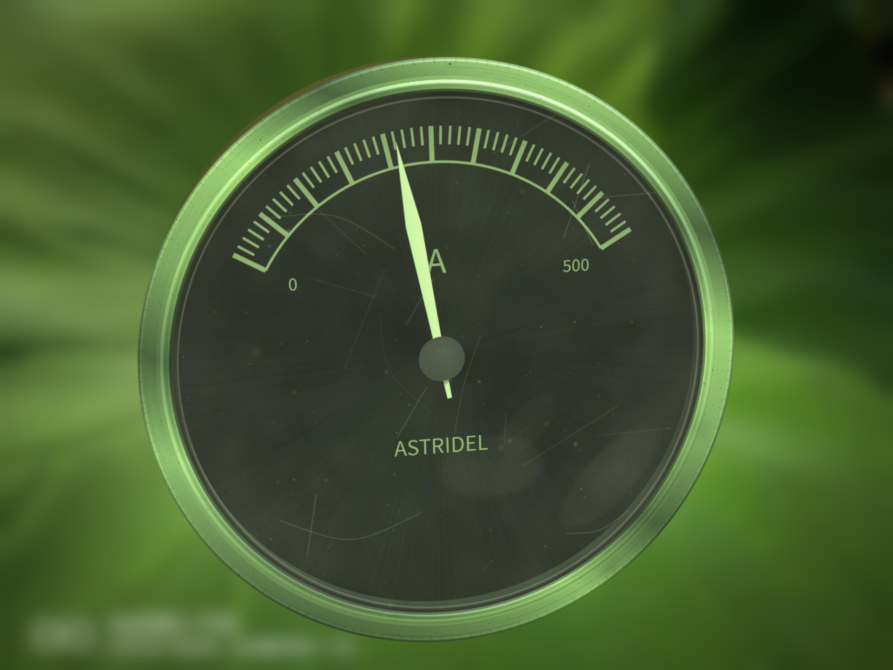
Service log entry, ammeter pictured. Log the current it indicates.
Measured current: 210 A
